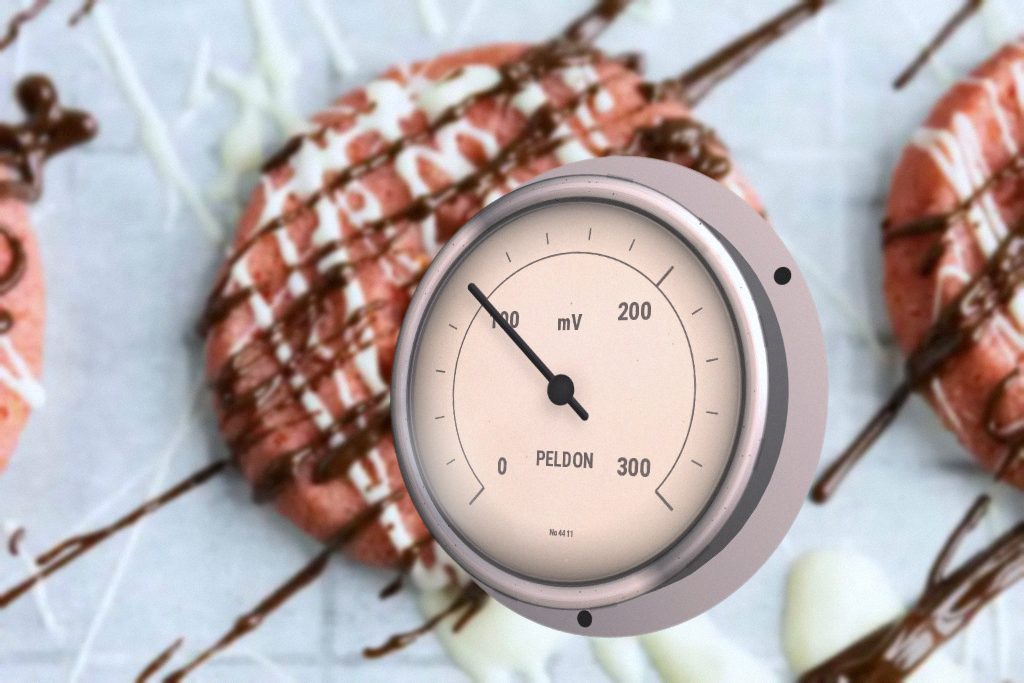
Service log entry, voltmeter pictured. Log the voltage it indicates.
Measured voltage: 100 mV
